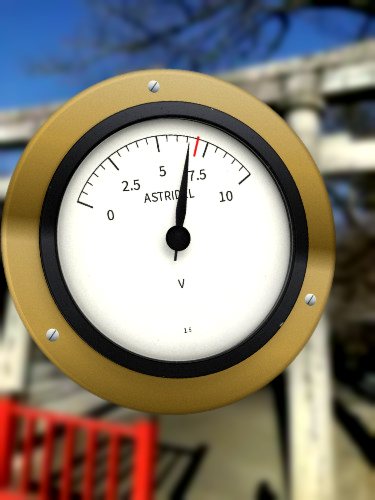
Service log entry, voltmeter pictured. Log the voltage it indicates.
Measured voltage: 6.5 V
